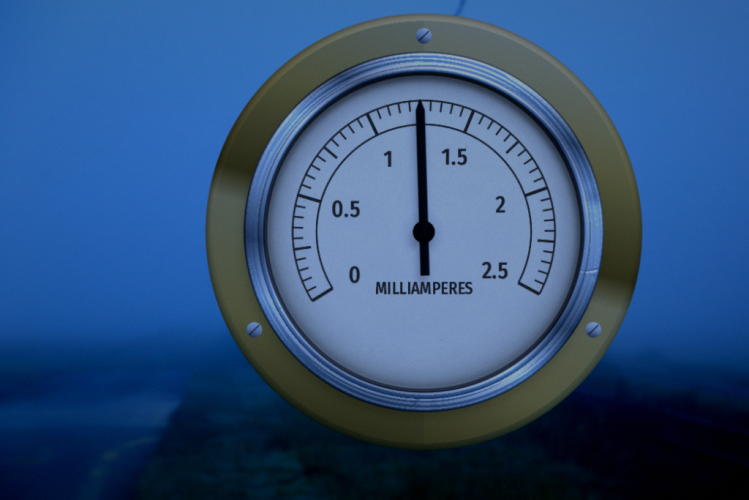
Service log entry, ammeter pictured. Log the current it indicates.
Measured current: 1.25 mA
